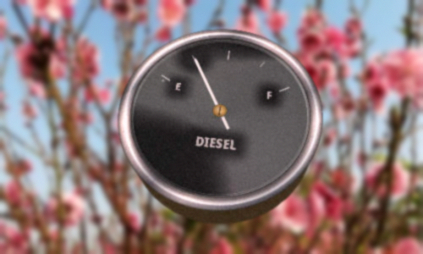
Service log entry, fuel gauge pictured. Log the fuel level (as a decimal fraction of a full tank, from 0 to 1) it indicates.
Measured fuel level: 0.25
